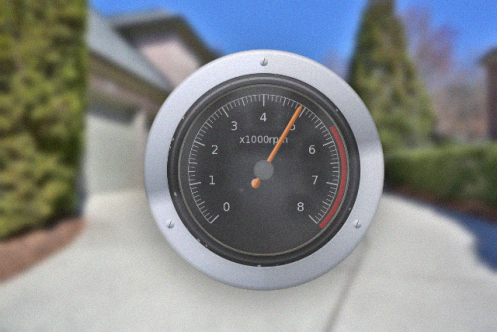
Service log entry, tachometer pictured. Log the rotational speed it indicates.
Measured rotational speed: 4900 rpm
